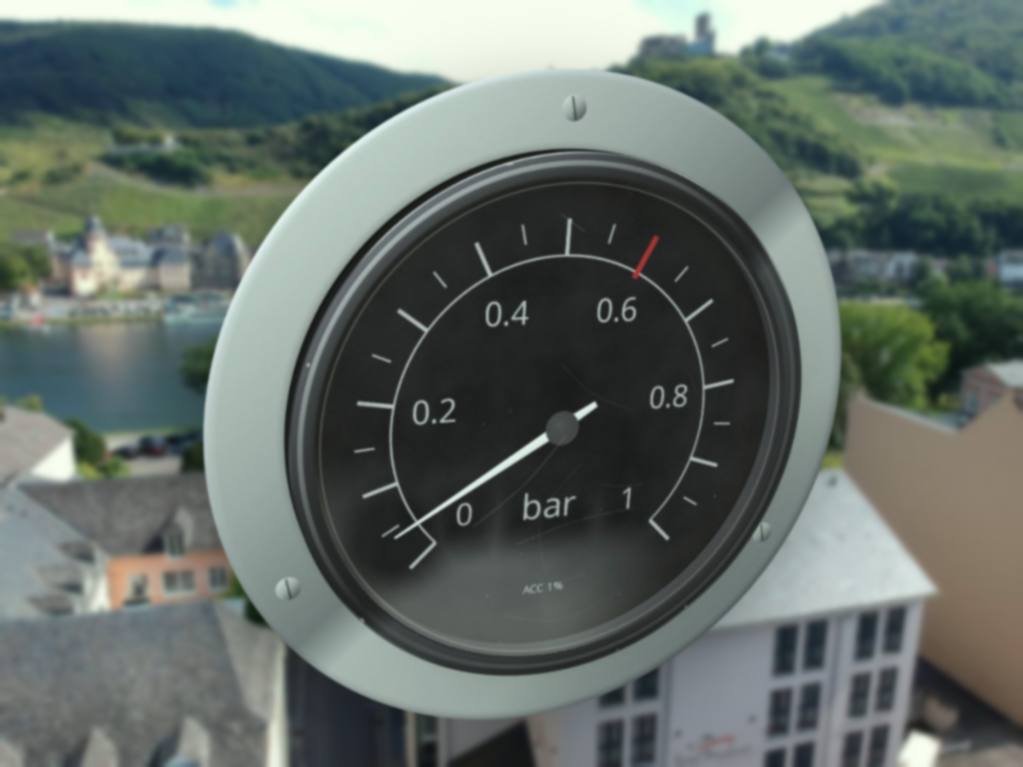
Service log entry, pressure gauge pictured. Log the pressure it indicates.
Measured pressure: 0.05 bar
